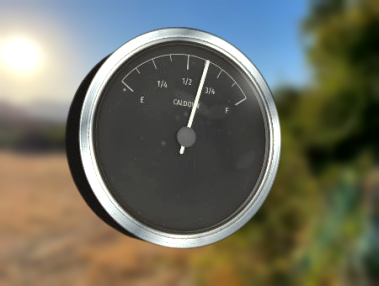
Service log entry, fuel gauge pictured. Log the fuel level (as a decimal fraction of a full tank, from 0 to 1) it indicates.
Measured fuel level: 0.625
